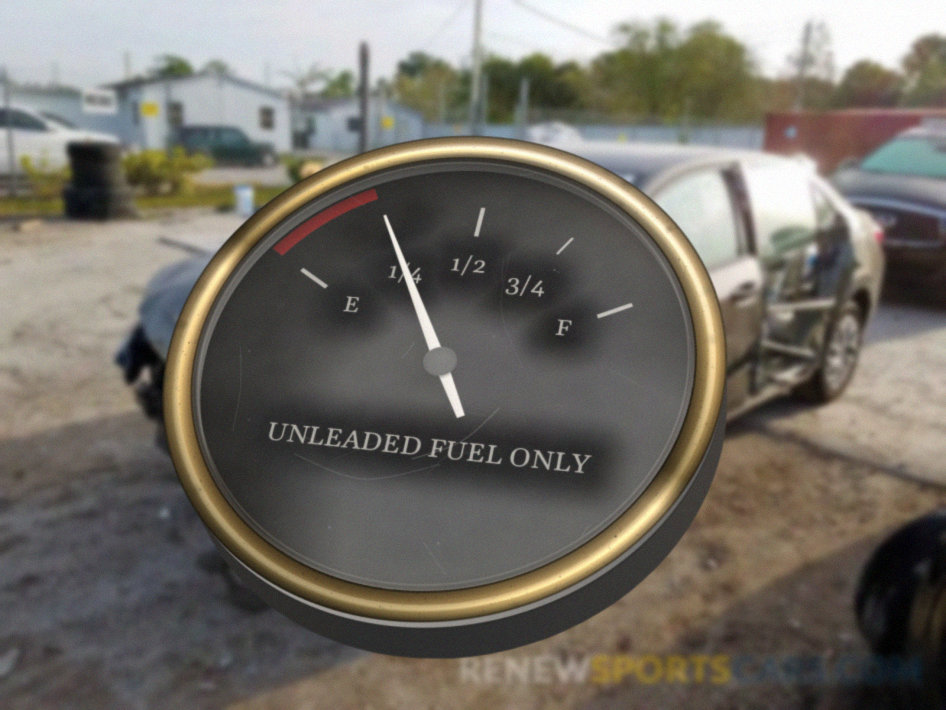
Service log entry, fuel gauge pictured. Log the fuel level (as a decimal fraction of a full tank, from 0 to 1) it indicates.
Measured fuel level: 0.25
